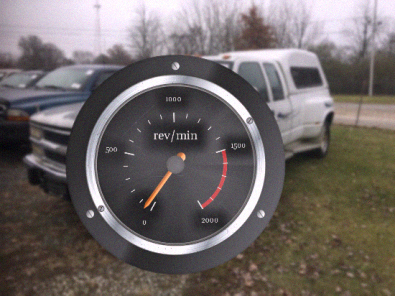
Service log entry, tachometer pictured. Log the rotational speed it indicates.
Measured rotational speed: 50 rpm
